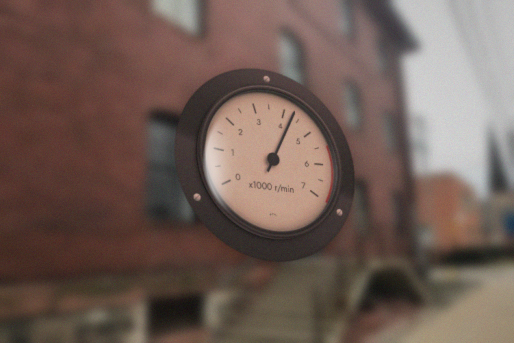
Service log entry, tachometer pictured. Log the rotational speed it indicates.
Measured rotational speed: 4250 rpm
